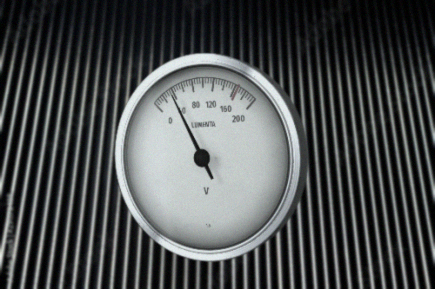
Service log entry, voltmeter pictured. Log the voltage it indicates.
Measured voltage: 40 V
